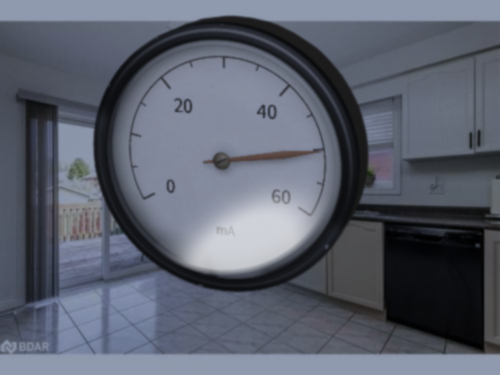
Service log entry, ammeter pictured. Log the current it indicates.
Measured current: 50 mA
